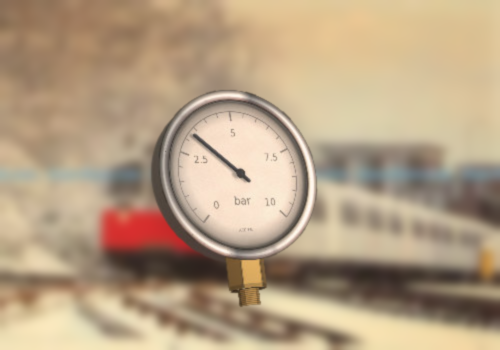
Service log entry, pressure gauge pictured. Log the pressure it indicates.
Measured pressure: 3.25 bar
